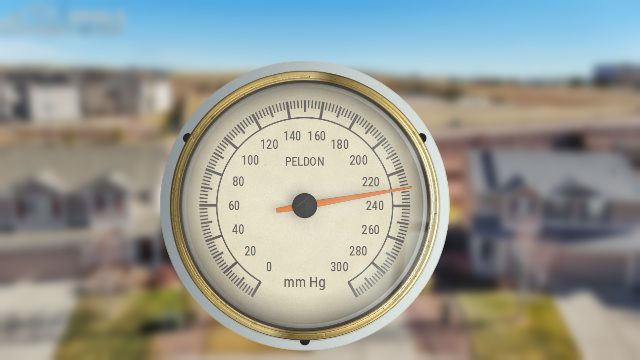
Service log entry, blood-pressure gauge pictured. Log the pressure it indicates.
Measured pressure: 230 mmHg
